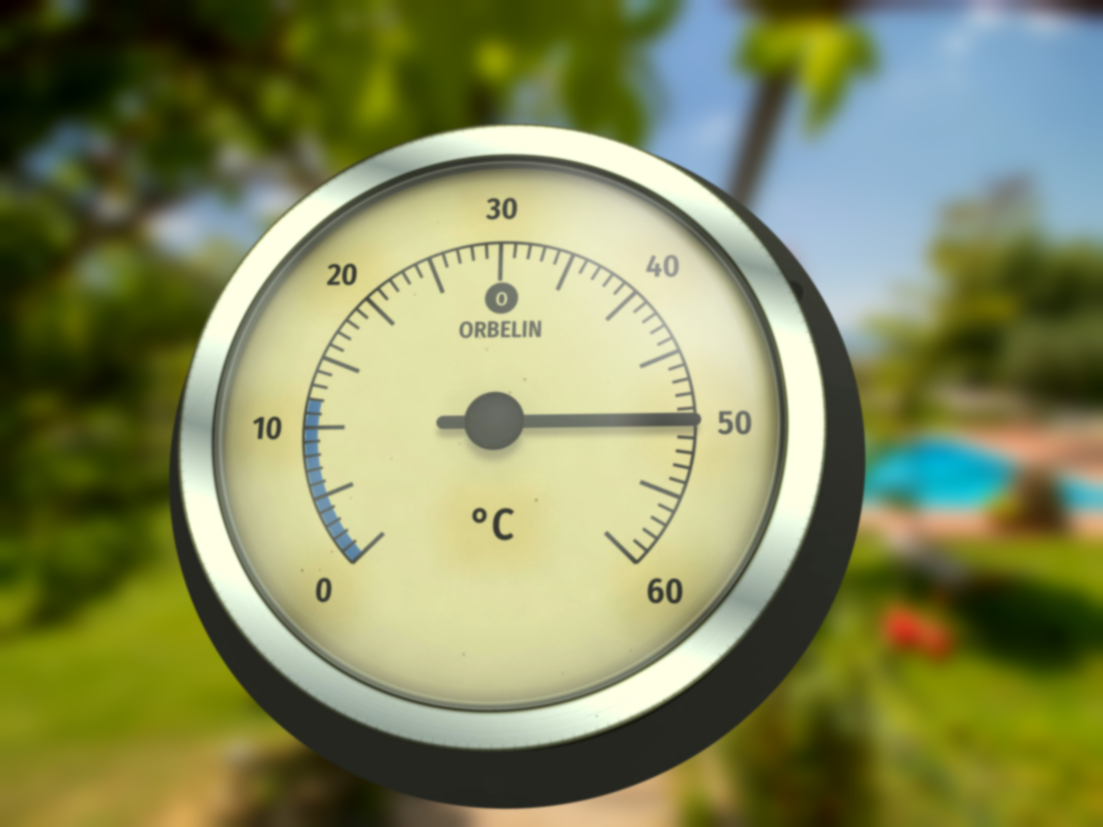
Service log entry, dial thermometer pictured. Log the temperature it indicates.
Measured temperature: 50 °C
